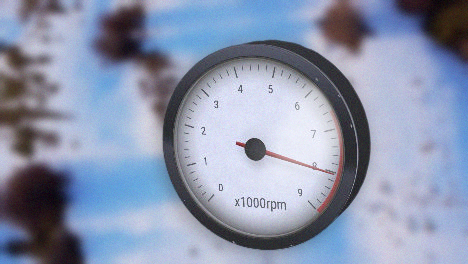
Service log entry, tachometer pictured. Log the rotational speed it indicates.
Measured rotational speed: 8000 rpm
